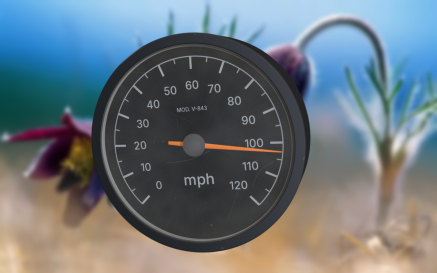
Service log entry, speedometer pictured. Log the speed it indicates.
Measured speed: 102.5 mph
